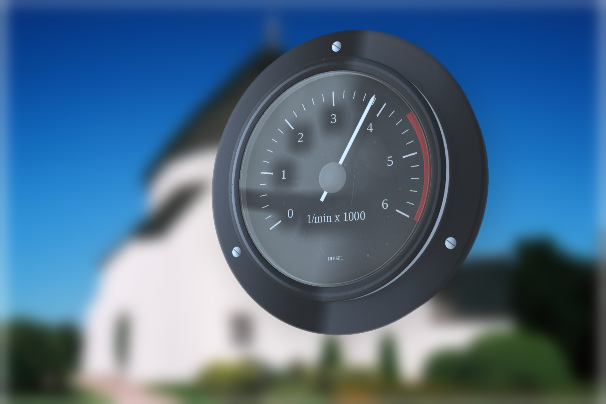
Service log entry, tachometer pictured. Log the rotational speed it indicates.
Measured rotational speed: 3800 rpm
